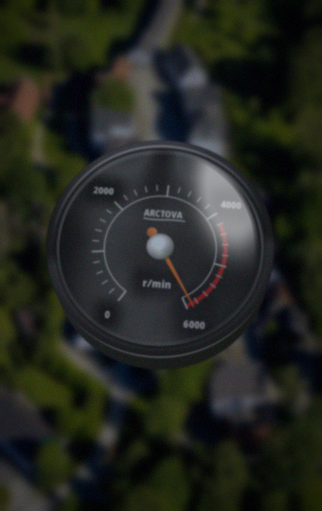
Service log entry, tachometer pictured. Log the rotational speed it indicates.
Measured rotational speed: 5900 rpm
